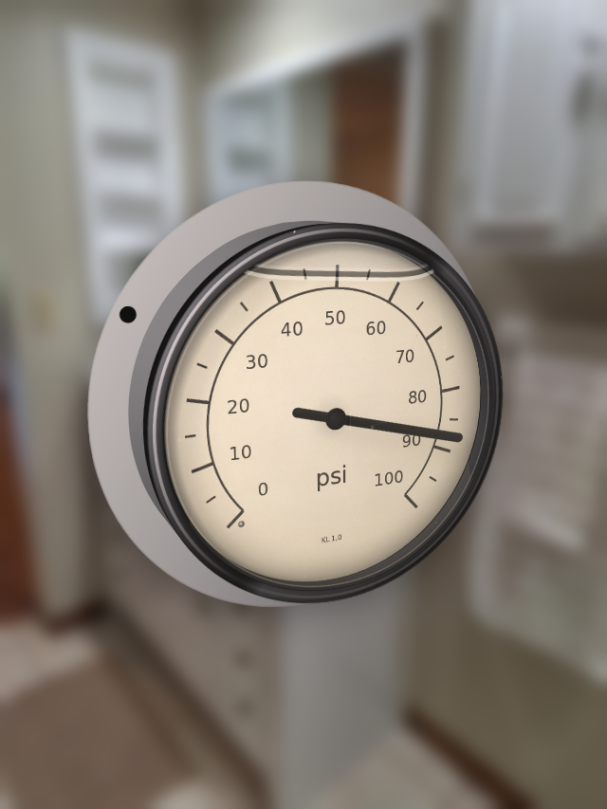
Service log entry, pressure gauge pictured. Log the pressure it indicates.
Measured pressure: 87.5 psi
